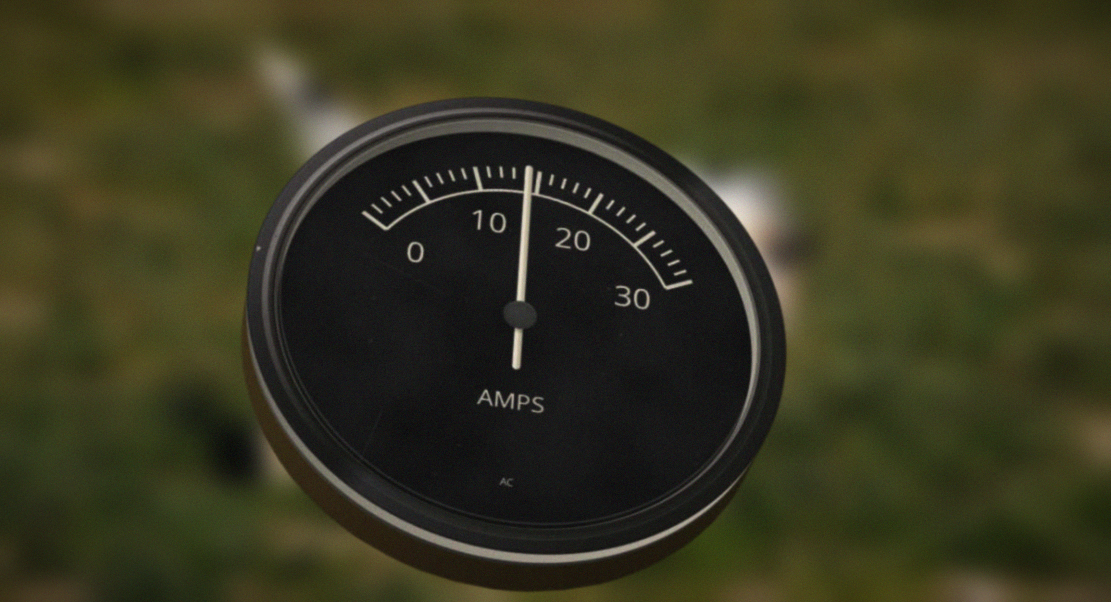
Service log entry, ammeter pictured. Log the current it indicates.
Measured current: 14 A
